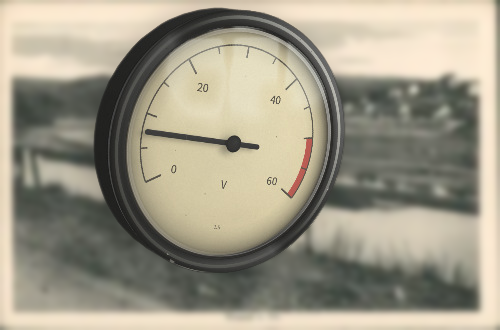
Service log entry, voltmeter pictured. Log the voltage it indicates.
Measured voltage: 7.5 V
